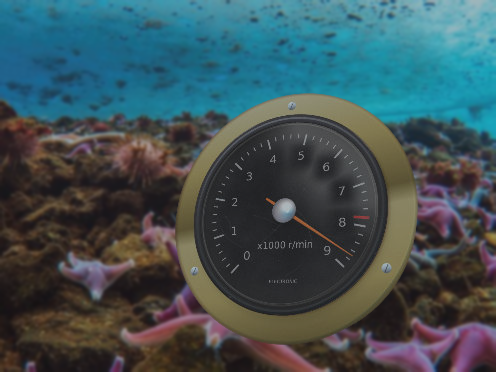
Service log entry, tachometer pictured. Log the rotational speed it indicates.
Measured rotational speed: 8700 rpm
